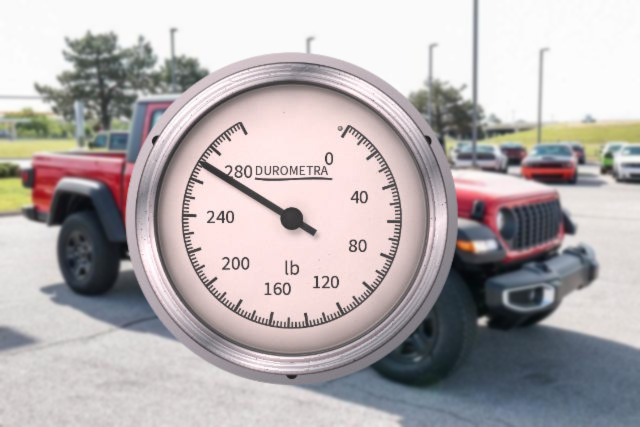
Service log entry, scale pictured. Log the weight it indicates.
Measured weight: 270 lb
